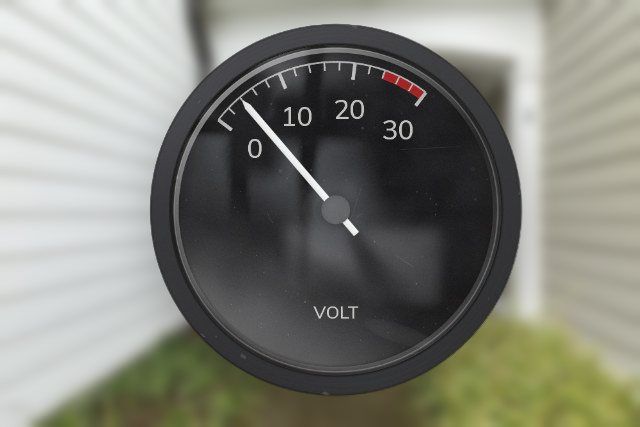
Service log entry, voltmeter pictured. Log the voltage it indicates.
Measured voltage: 4 V
